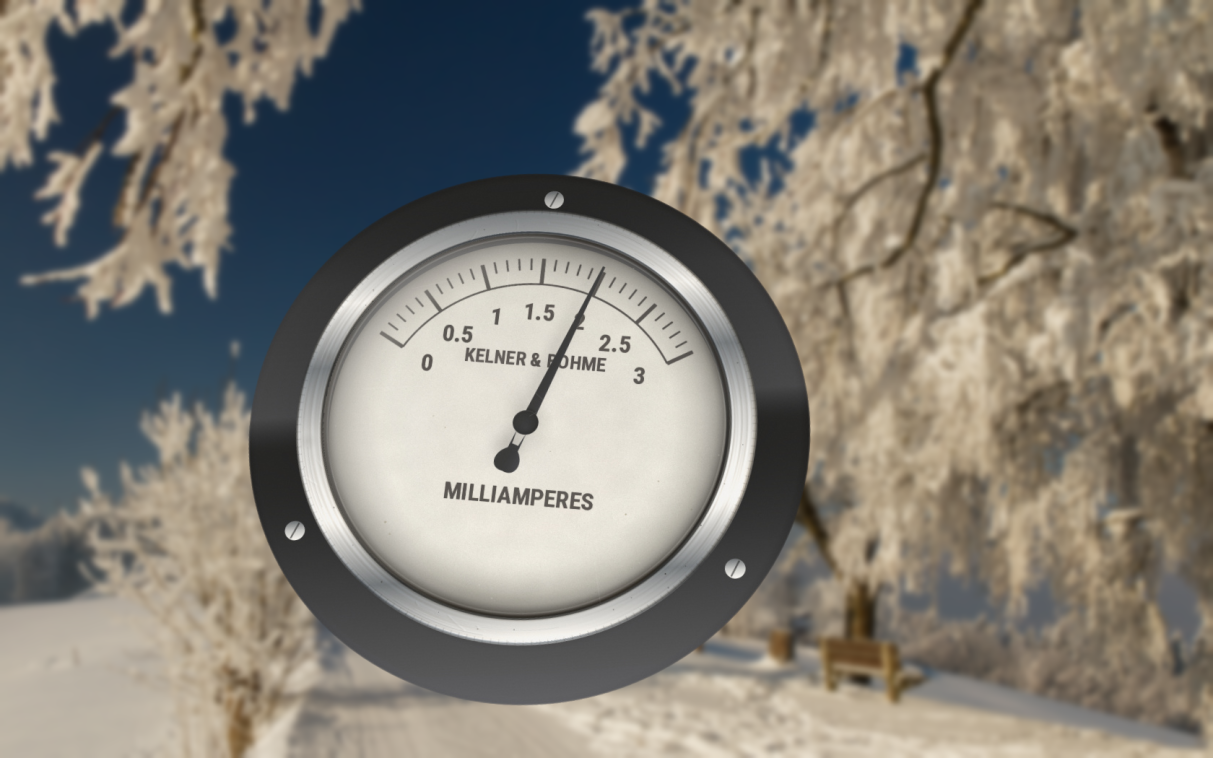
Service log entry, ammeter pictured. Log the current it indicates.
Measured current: 2 mA
